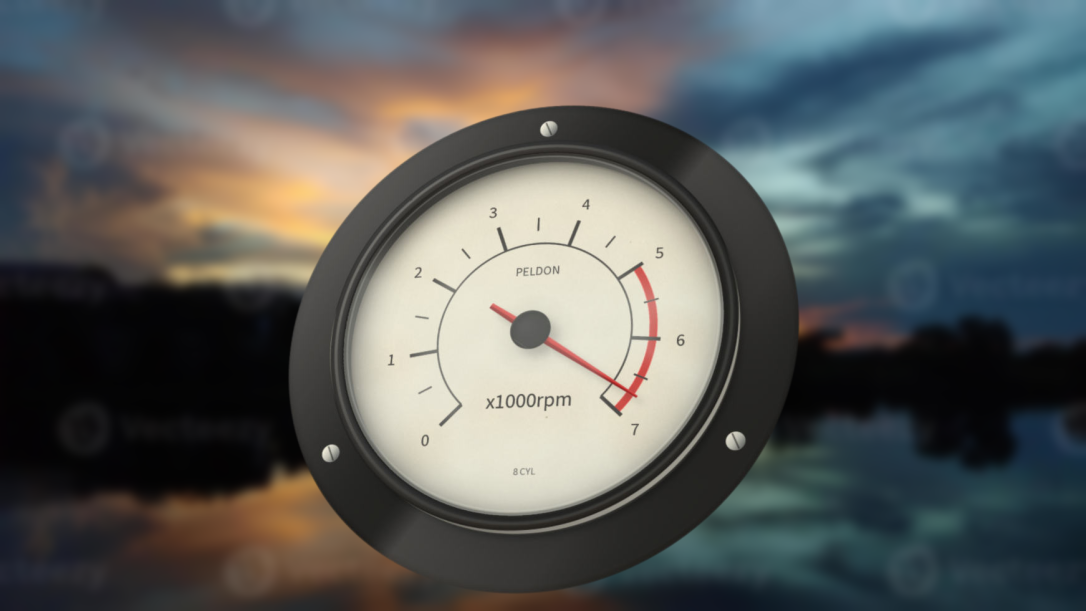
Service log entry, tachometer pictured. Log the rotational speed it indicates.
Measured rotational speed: 6750 rpm
